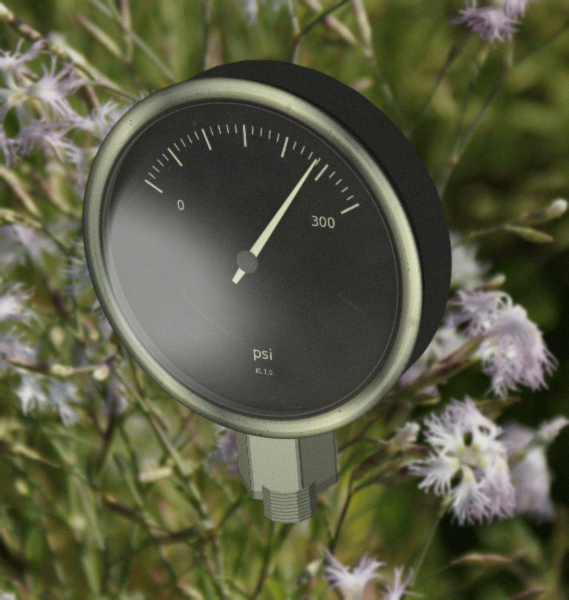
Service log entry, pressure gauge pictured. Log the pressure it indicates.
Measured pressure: 240 psi
